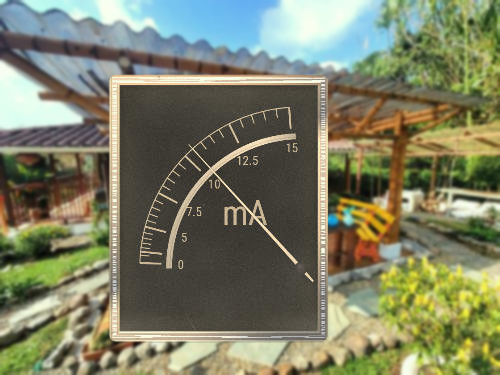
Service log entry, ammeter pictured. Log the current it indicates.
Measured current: 10.5 mA
